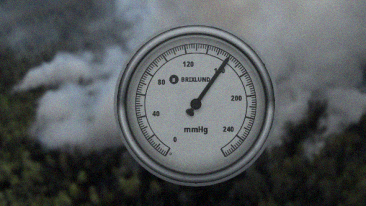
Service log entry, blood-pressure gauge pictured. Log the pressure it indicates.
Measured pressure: 160 mmHg
